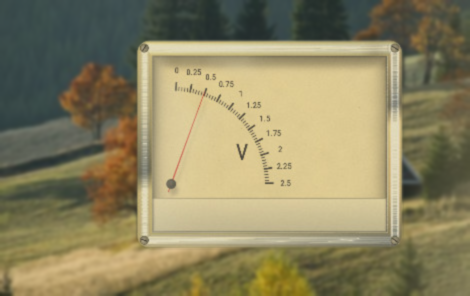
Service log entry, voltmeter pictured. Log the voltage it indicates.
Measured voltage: 0.5 V
